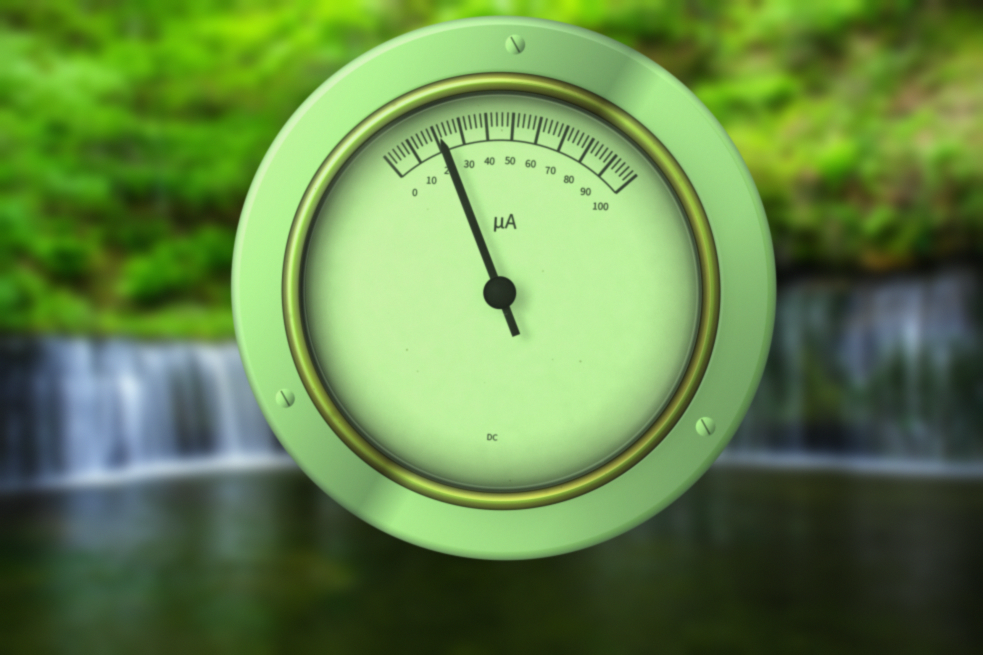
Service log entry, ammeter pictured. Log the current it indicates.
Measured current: 22 µA
